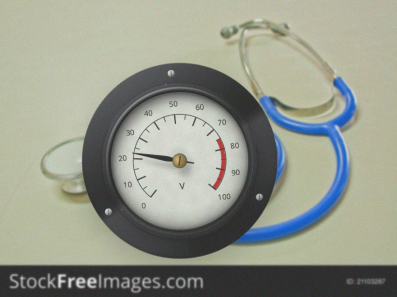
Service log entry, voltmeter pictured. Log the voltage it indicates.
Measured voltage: 22.5 V
